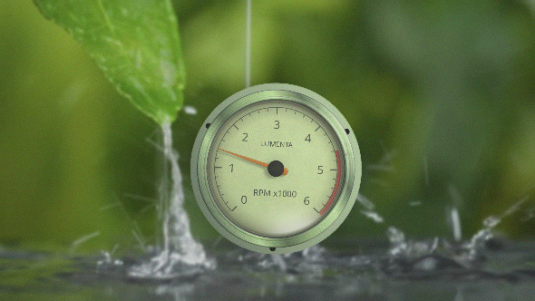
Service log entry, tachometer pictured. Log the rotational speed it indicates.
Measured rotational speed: 1400 rpm
